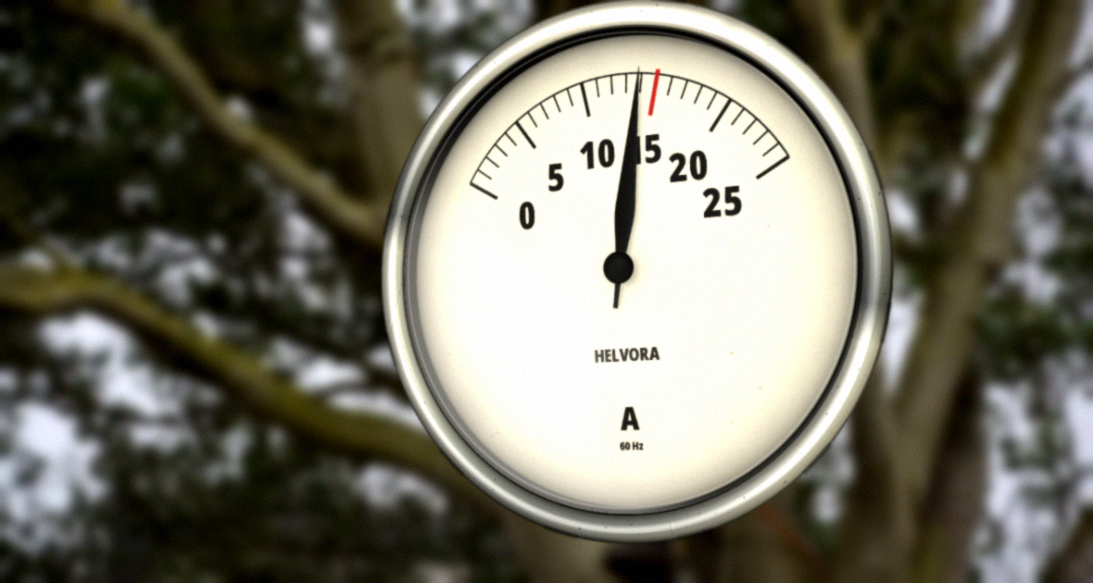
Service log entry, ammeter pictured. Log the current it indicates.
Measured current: 14 A
